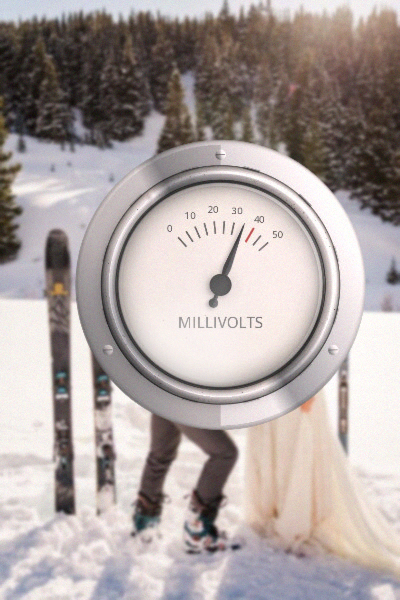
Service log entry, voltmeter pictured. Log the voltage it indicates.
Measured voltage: 35 mV
